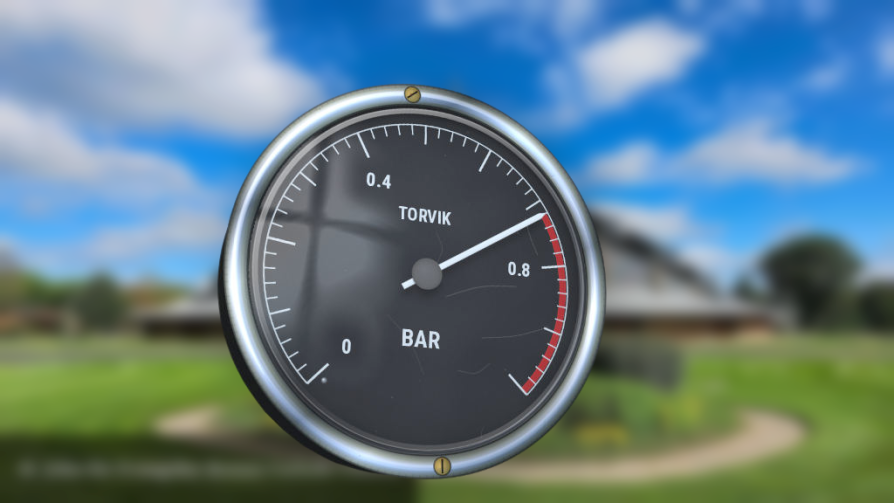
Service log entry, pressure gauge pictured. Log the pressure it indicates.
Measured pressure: 0.72 bar
